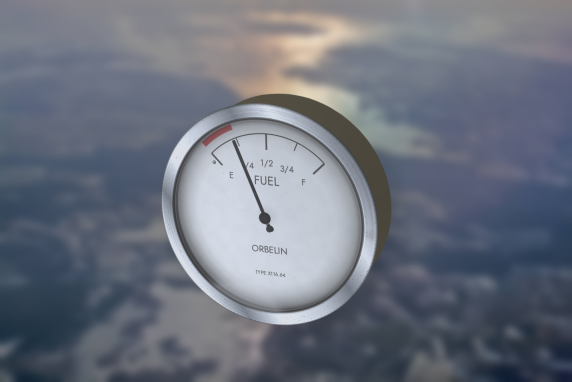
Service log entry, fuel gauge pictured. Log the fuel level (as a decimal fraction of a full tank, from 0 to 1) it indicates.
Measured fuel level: 0.25
